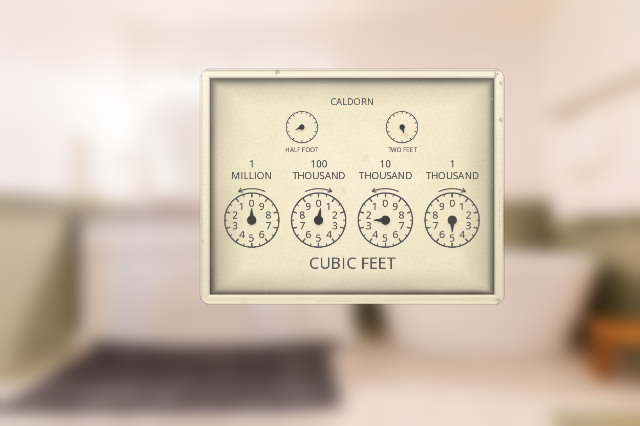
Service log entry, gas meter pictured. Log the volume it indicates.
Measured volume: 2500 ft³
